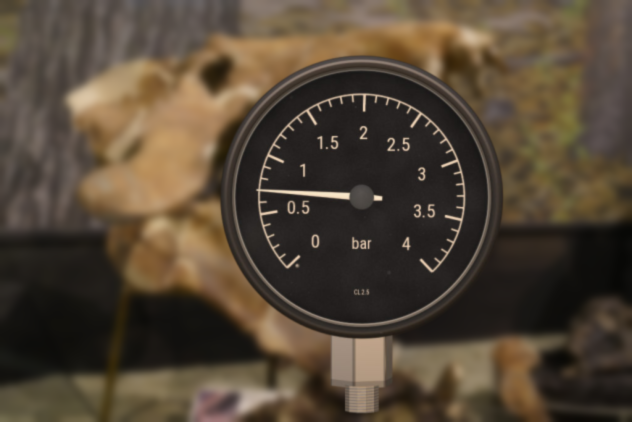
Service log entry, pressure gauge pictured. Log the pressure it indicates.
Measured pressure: 0.7 bar
